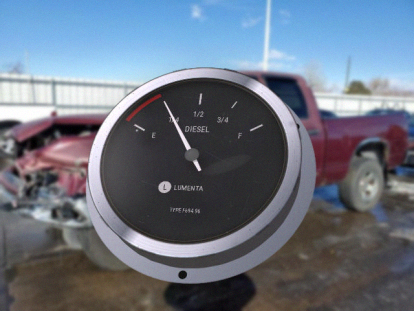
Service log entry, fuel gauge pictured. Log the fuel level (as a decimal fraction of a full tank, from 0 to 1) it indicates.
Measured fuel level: 0.25
